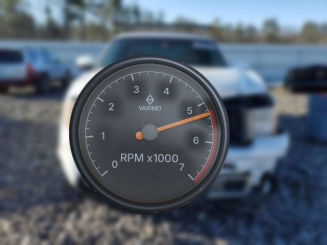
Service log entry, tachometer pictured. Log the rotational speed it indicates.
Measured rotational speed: 5300 rpm
